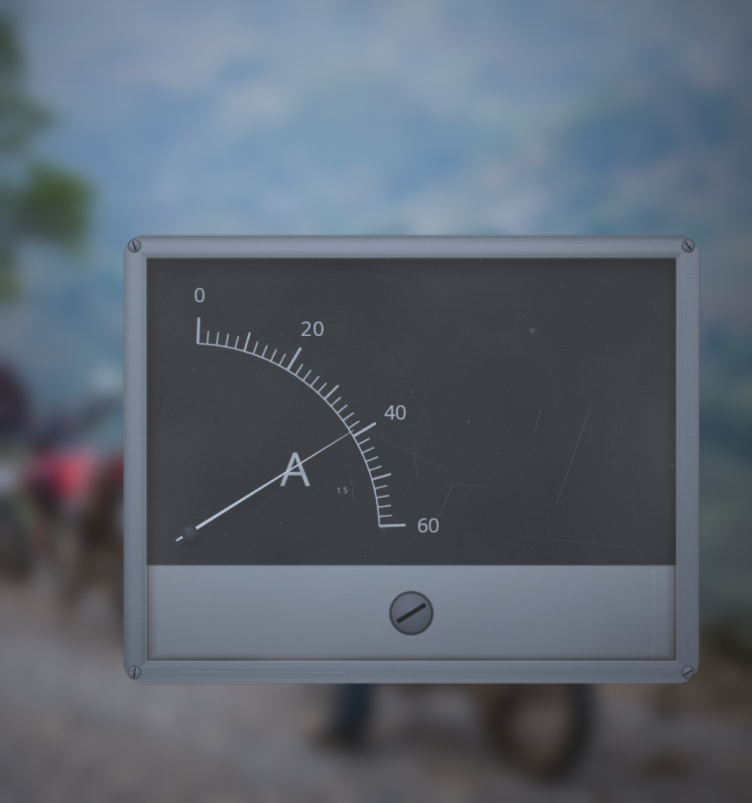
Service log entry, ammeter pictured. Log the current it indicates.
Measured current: 39 A
